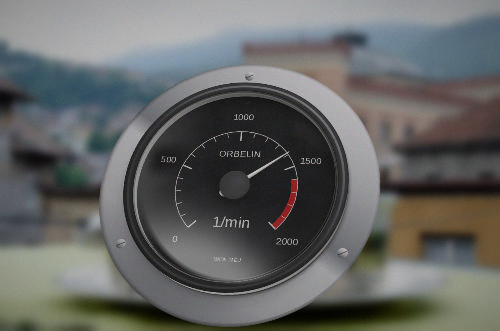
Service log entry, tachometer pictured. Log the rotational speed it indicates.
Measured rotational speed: 1400 rpm
